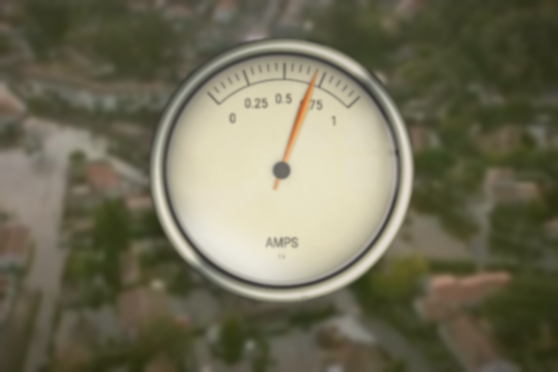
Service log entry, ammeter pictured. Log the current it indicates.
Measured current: 0.7 A
